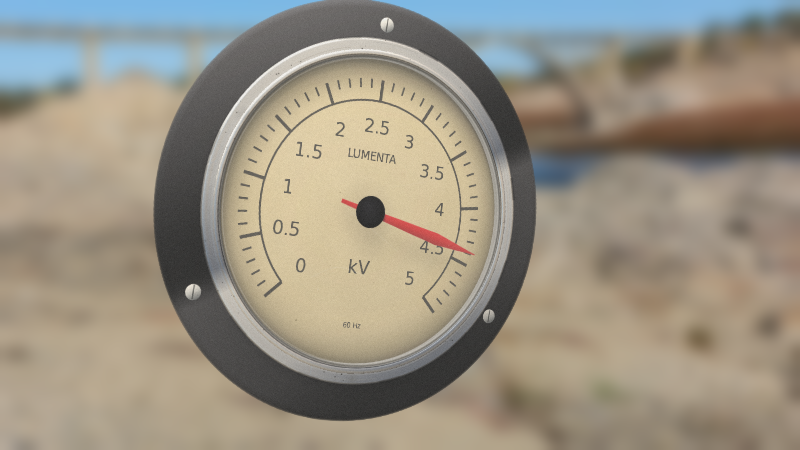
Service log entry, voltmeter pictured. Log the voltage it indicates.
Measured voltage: 4.4 kV
